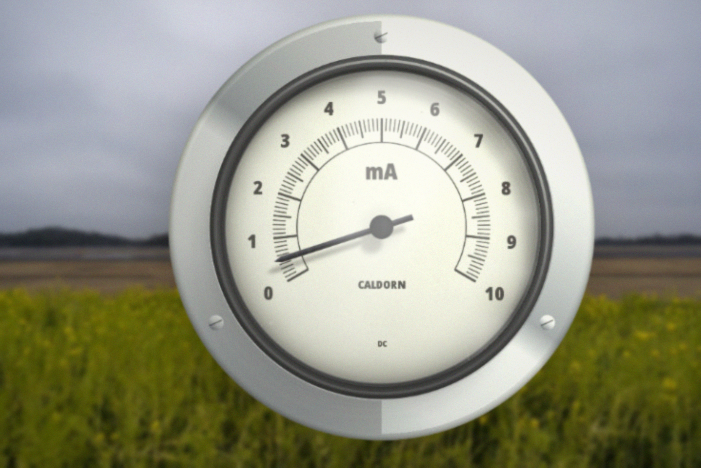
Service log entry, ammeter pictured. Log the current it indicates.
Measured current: 0.5 mA
